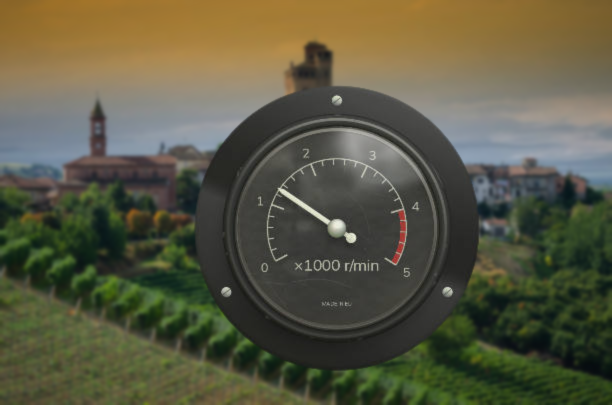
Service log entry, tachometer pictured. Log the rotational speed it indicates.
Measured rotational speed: 1300 rpm
